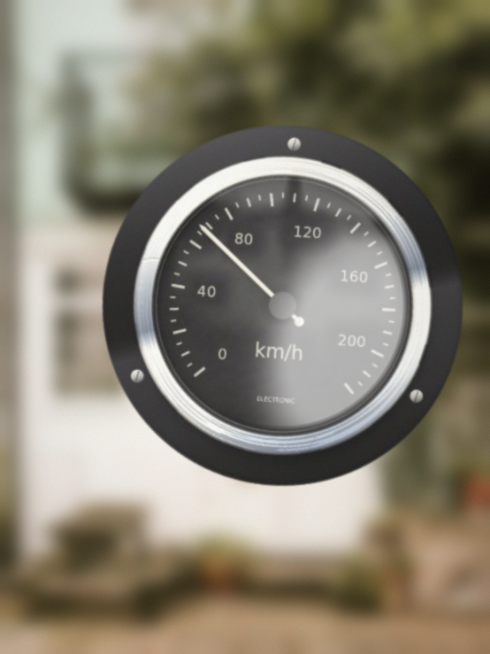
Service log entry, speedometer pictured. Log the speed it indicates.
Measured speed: 67.5 km/h
